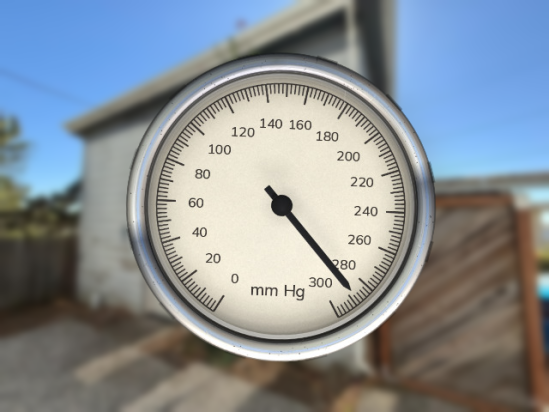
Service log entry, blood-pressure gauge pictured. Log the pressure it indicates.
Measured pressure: 288 mmHg
